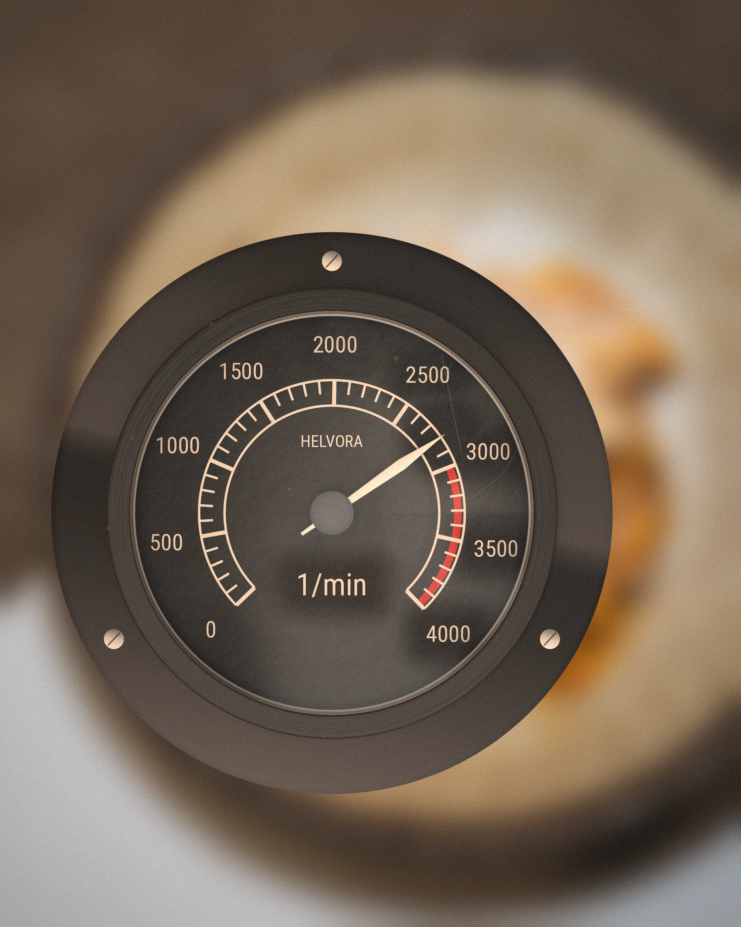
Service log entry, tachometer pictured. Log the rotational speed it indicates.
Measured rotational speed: 2800 rpm
